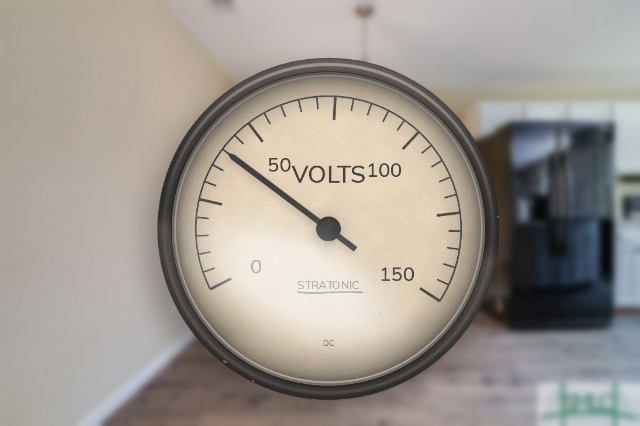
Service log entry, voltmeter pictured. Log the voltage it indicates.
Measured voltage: 40 V
